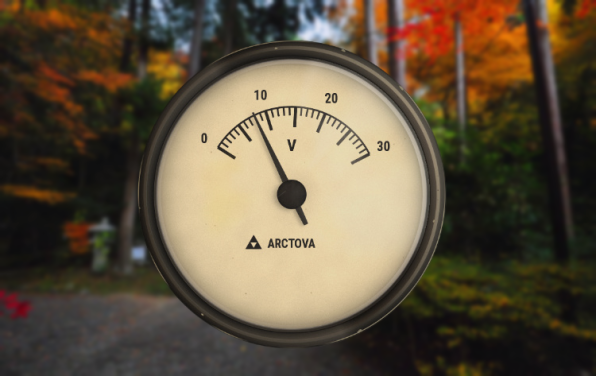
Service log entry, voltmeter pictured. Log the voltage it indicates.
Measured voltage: 8 V
